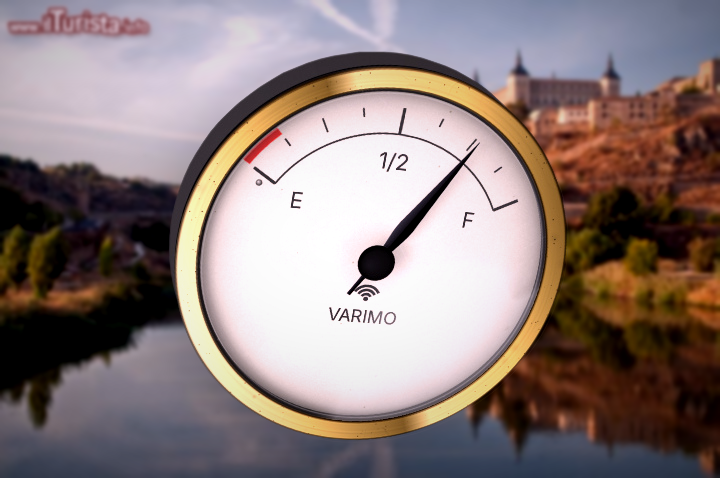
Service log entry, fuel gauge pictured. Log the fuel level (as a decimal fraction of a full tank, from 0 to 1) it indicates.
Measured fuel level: 0.75
